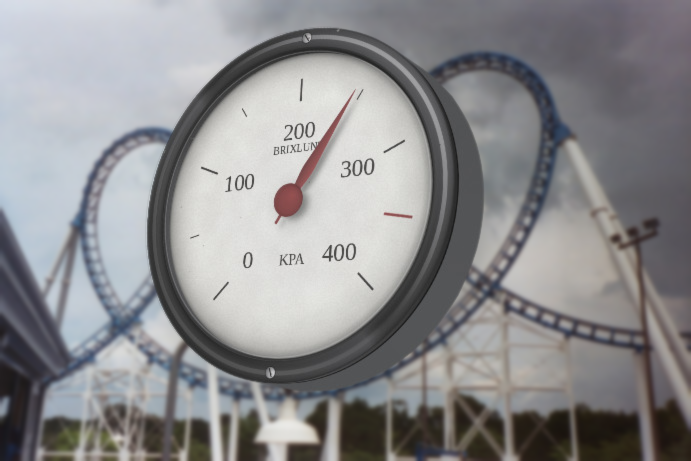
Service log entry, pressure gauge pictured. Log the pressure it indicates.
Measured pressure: 250 kPa
